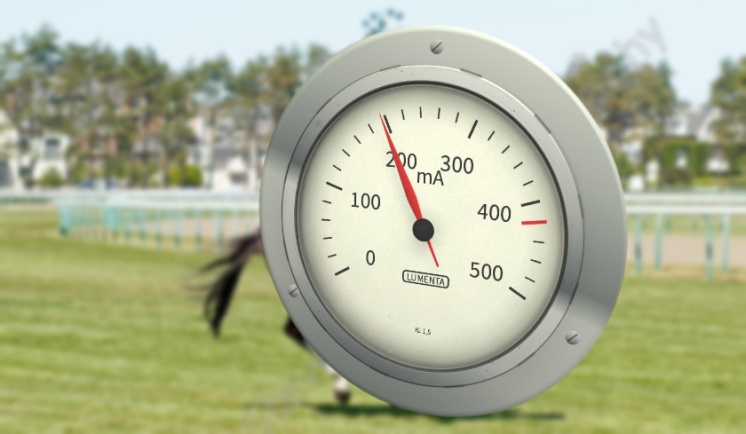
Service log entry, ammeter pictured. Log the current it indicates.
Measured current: 200 mA
